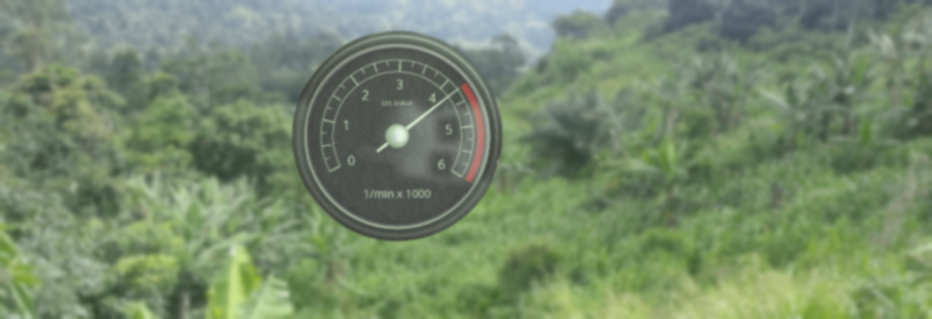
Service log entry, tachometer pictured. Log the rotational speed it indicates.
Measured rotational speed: 4250 rpm
